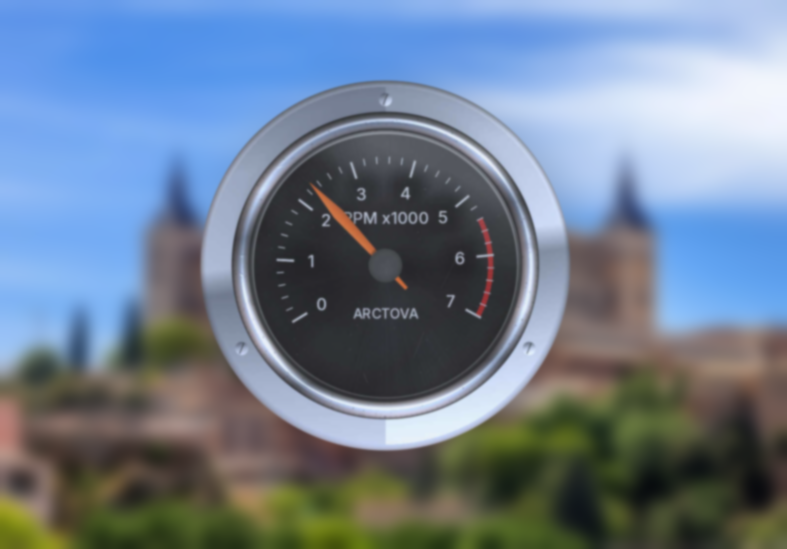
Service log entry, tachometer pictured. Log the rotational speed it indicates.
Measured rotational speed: 2300 rpm
